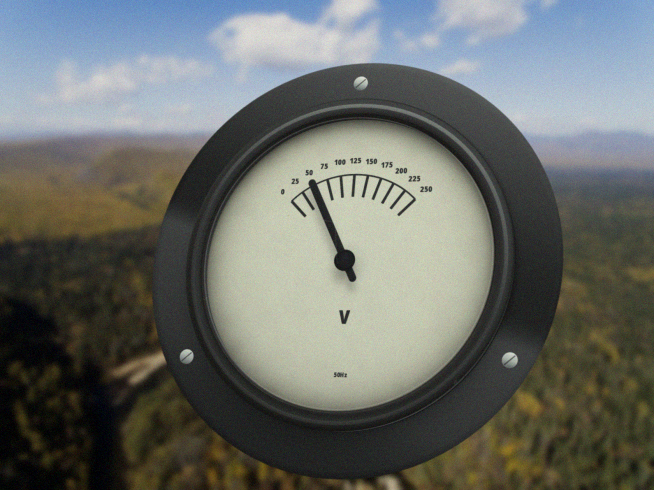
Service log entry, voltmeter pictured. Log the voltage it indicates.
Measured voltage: 50 V
